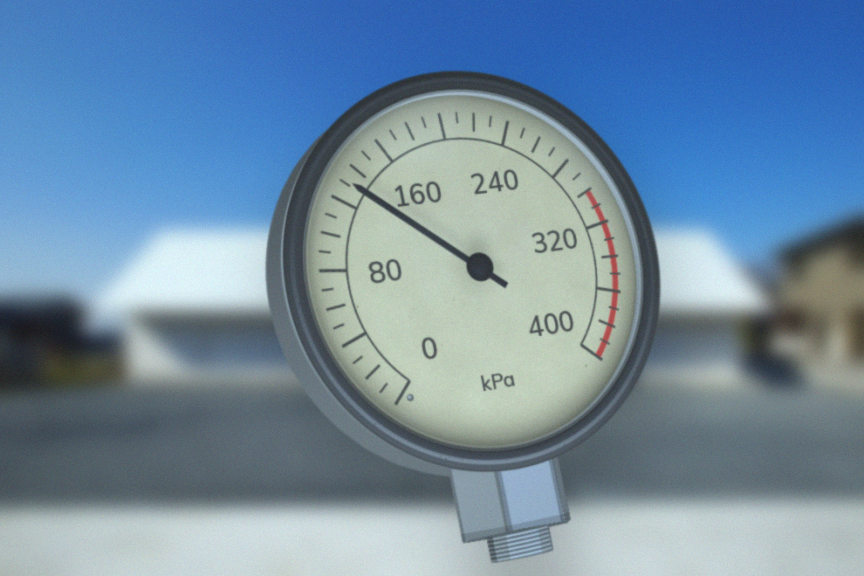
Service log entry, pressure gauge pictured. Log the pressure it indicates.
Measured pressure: 130 kPa
